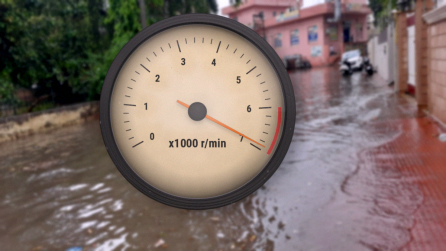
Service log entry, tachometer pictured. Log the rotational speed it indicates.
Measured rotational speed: 6900 rpm
